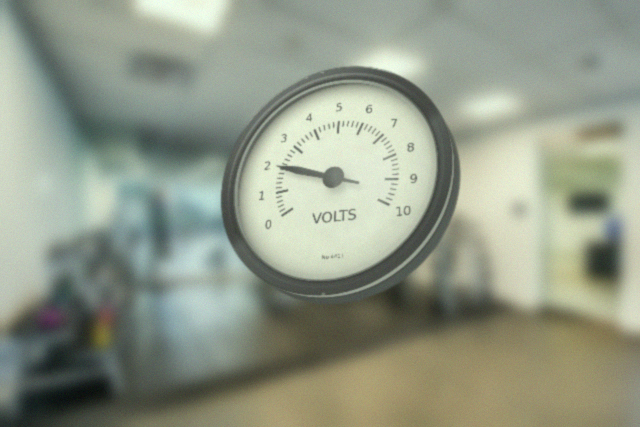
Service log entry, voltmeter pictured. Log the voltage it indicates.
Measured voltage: 2 V
